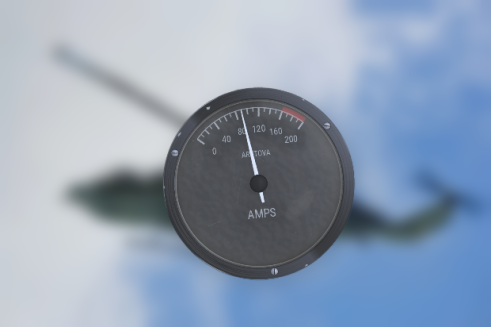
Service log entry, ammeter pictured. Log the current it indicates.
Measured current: 90 A
